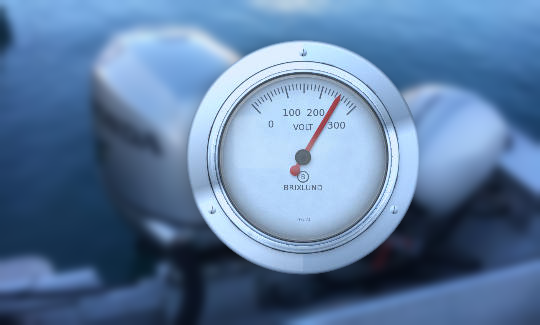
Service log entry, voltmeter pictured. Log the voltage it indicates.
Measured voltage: 250 V
